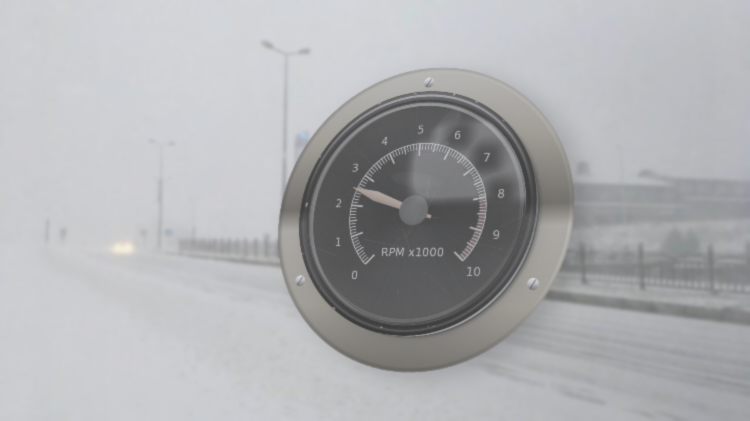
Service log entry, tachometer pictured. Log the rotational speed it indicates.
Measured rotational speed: 2500 rpm
